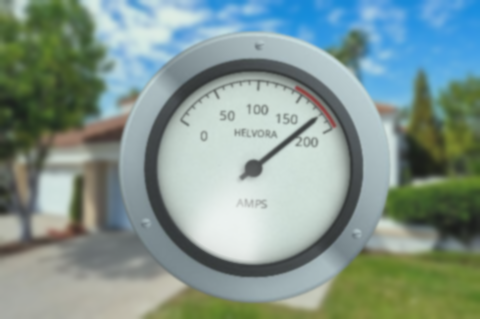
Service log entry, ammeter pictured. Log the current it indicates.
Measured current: 180 A
